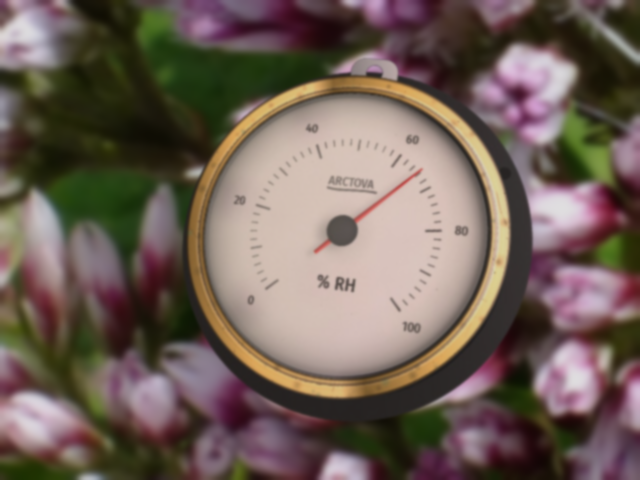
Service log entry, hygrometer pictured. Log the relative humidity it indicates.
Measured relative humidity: 66 %
